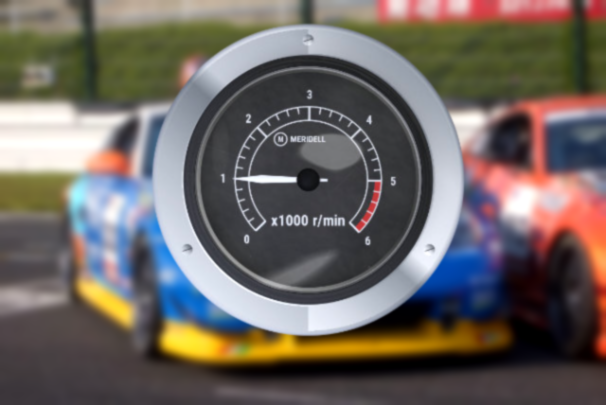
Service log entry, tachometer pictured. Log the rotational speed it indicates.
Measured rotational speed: 1000 rpm
